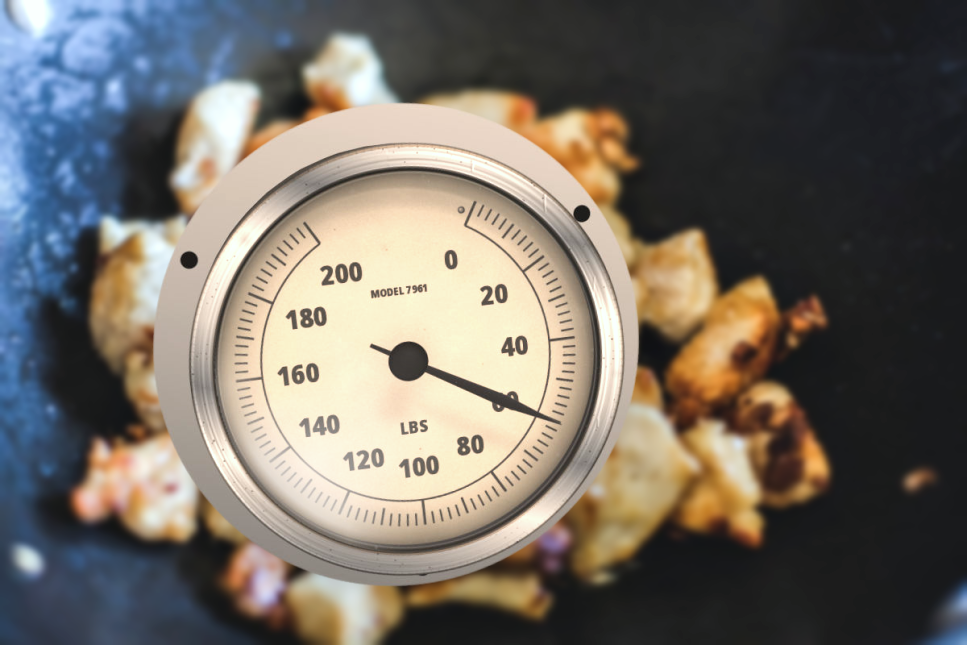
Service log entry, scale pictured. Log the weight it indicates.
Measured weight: 60 lb
